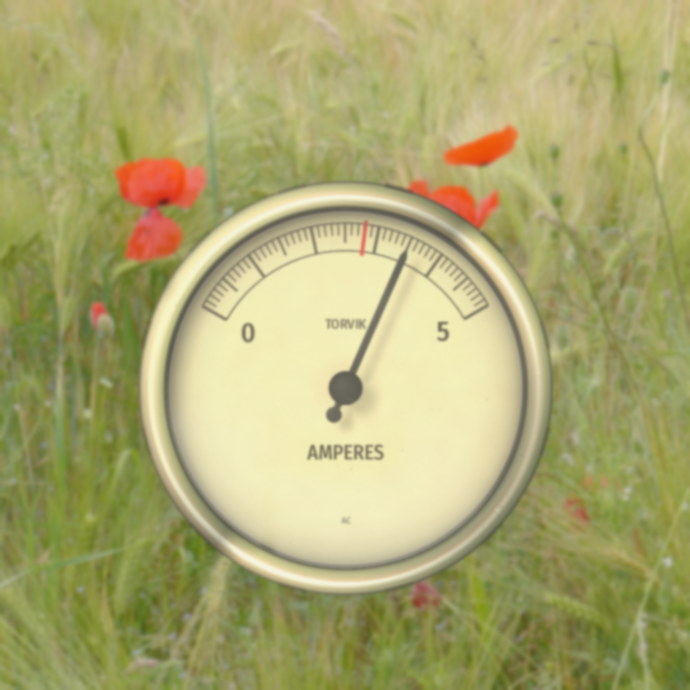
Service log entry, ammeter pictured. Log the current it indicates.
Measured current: 3.5 A
